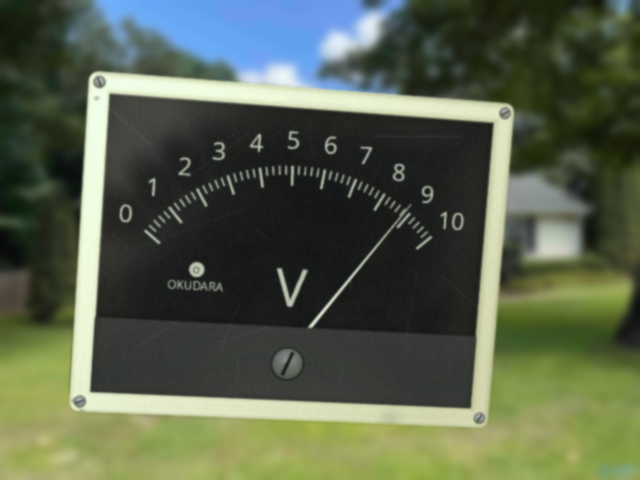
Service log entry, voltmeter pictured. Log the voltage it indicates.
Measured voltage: 8.8 V
